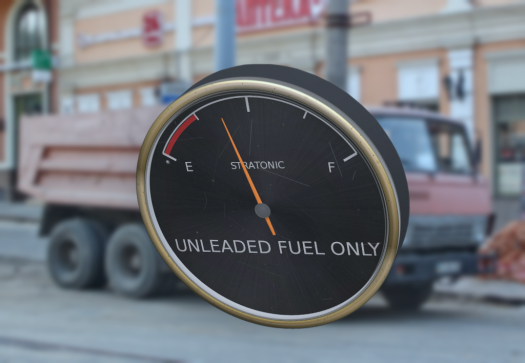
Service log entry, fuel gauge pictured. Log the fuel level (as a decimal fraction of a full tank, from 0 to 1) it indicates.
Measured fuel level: 0.375
